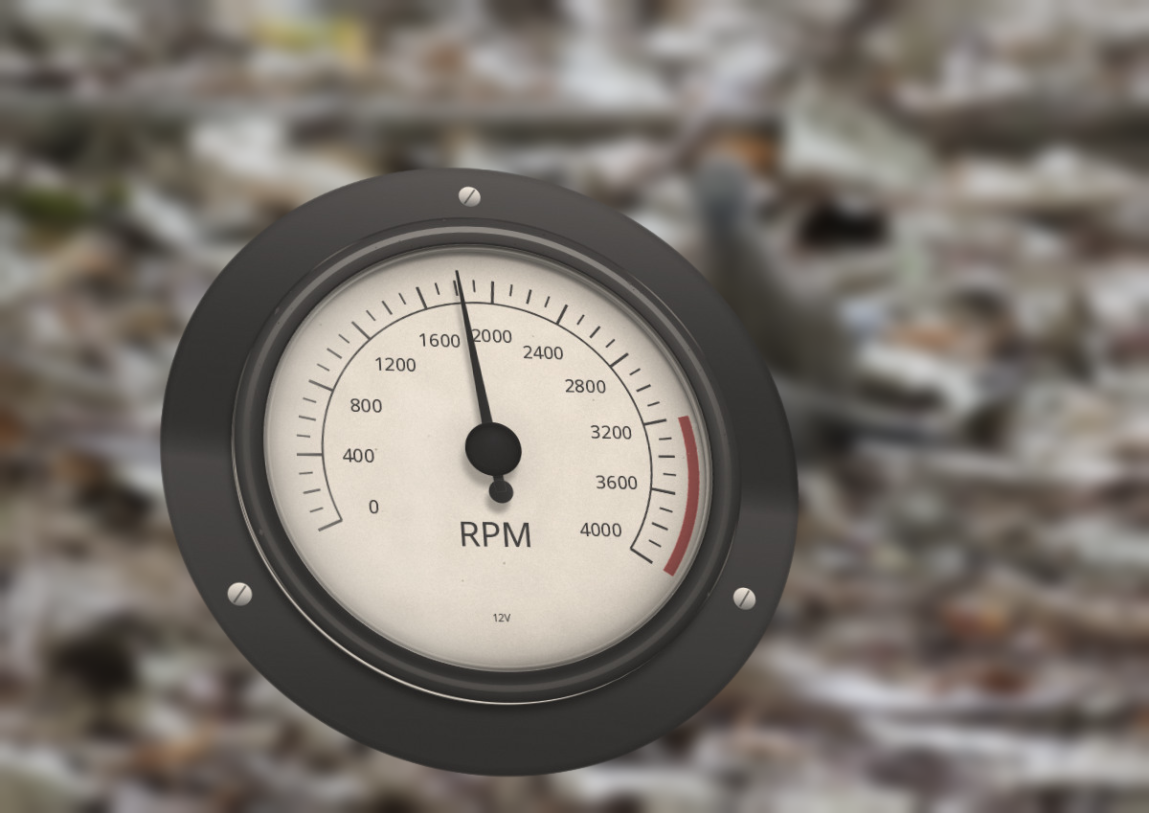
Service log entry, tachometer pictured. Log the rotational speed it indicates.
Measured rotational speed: 1800 rpm
